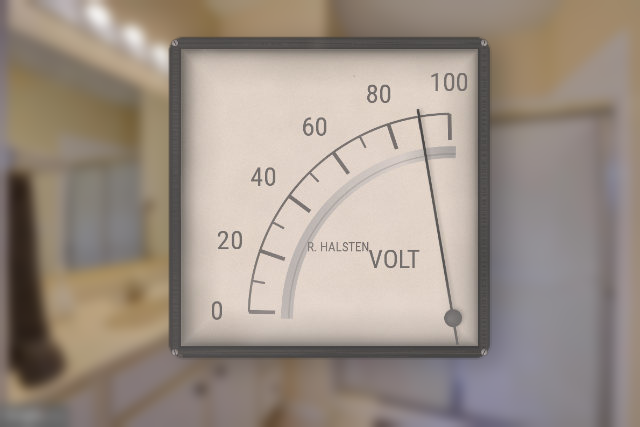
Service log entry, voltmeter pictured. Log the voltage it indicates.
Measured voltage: 90 V
